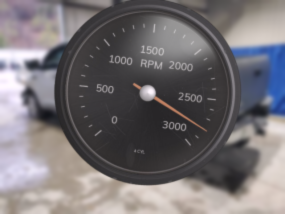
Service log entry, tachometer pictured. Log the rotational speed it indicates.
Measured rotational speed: 2800 rpm
